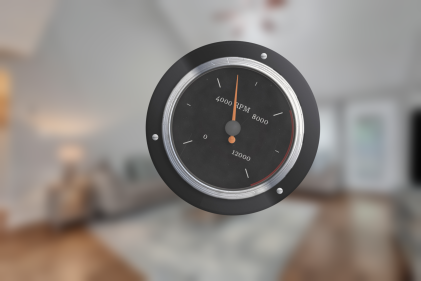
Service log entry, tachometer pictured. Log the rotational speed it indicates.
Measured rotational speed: 5000 rpm
